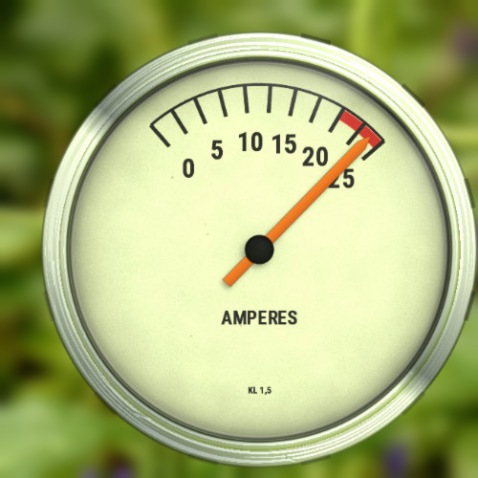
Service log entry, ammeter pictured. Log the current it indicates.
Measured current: 23.75 A
